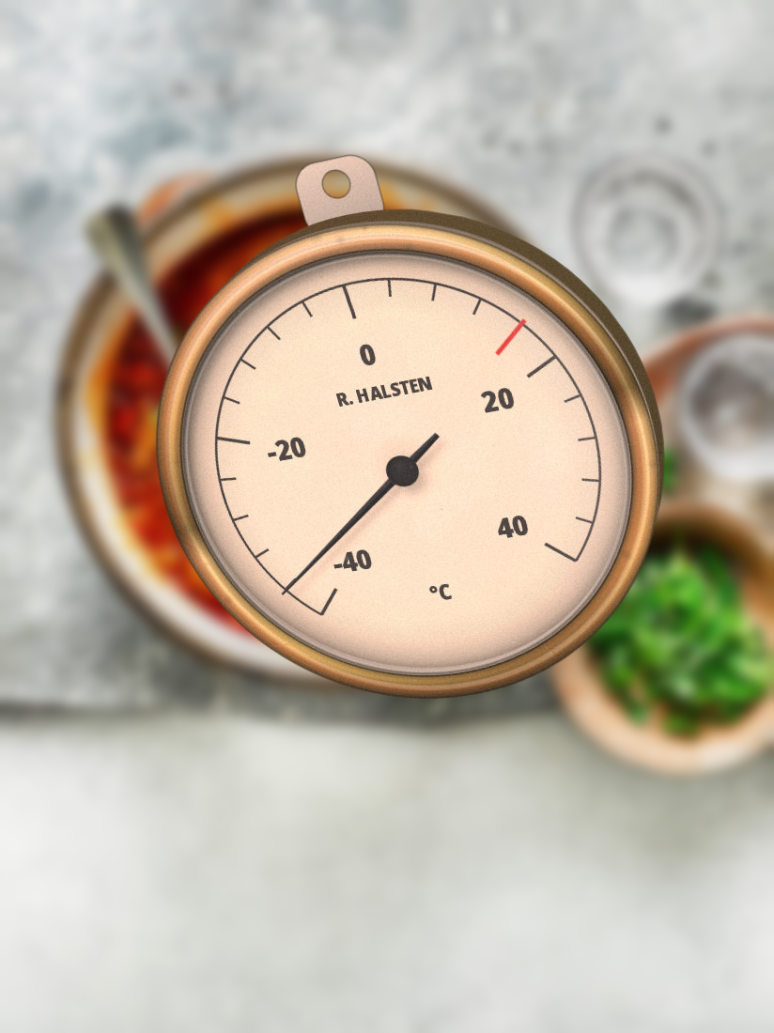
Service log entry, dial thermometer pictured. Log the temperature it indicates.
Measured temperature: -36 °C
